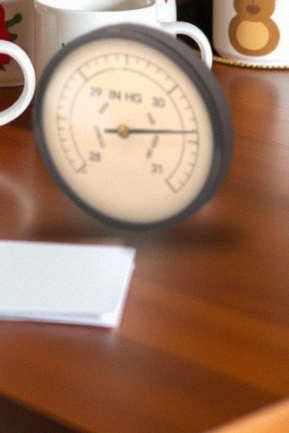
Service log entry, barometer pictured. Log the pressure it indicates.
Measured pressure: 30.4 inHg
